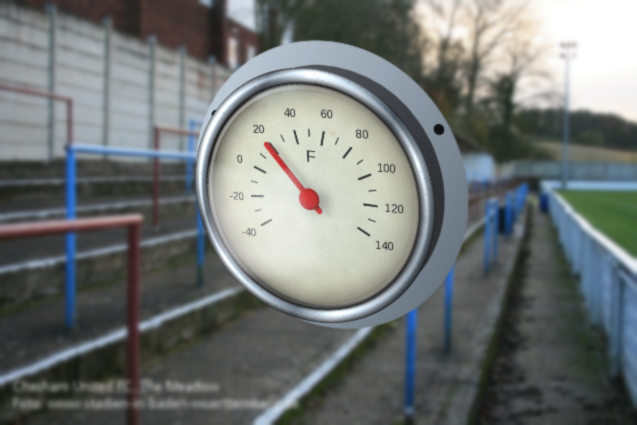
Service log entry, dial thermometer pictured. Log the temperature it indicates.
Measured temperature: 20 °F
